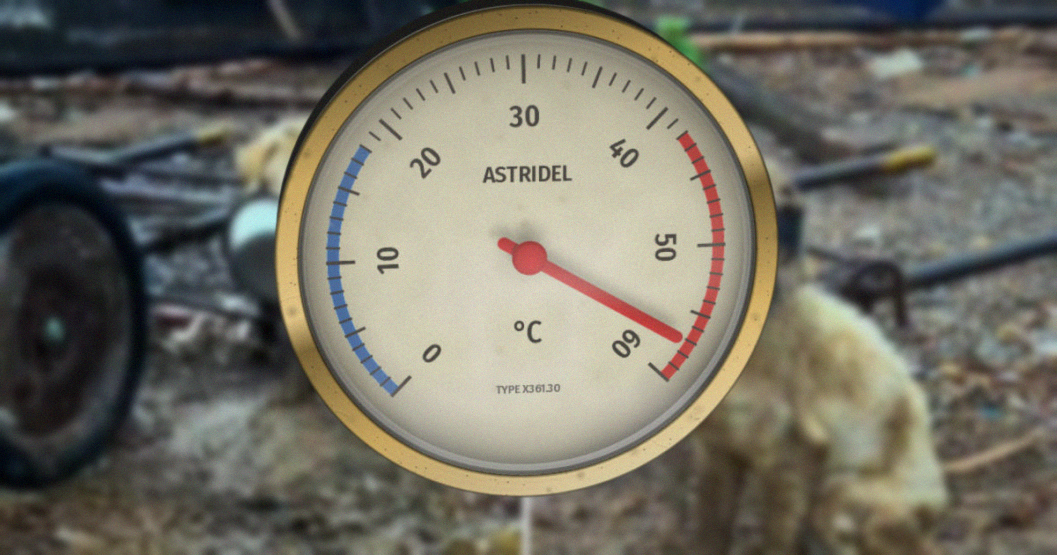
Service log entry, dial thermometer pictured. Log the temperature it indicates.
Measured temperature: 57 °C
